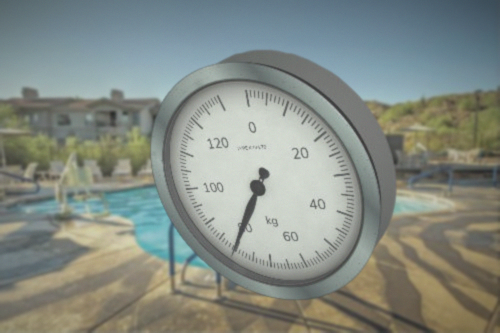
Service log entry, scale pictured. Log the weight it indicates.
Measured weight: 80 kg
